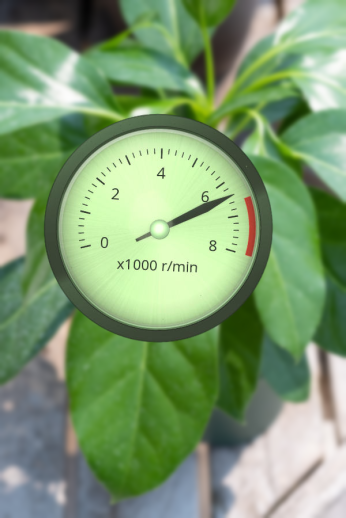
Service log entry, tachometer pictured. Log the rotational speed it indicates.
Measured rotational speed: 6400 rpm
